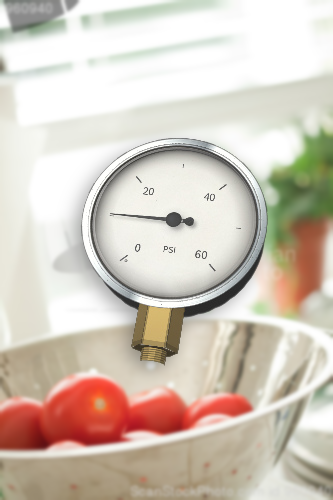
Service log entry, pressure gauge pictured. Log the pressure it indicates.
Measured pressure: 10 psi
